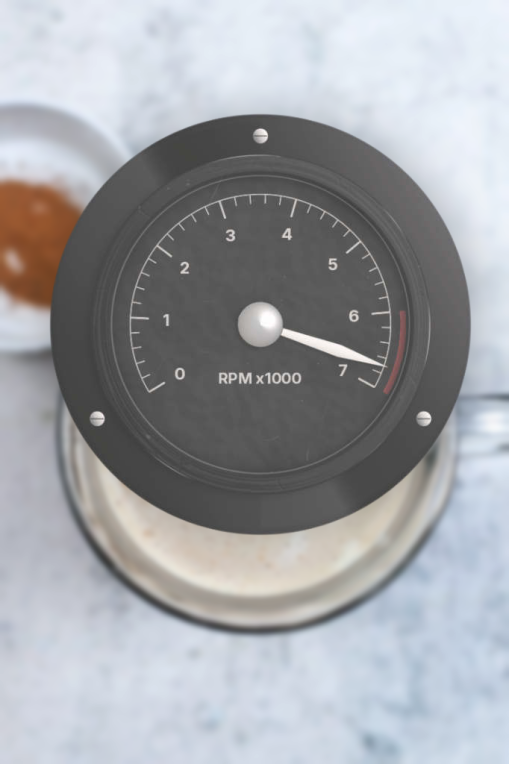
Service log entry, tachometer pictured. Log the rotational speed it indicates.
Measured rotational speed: 6700 rpm
